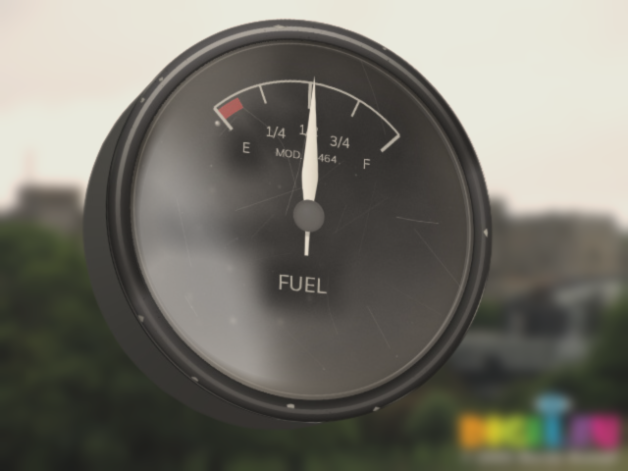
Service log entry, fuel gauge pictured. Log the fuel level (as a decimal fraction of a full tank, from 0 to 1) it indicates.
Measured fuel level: 0.5
